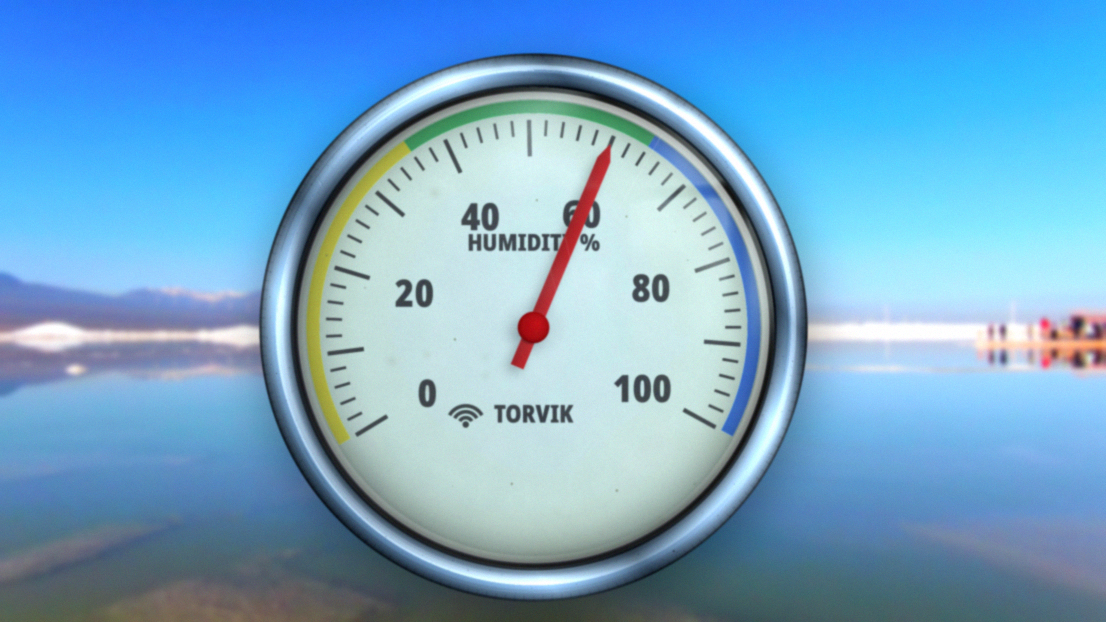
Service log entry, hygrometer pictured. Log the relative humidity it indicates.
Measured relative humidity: 60 %
